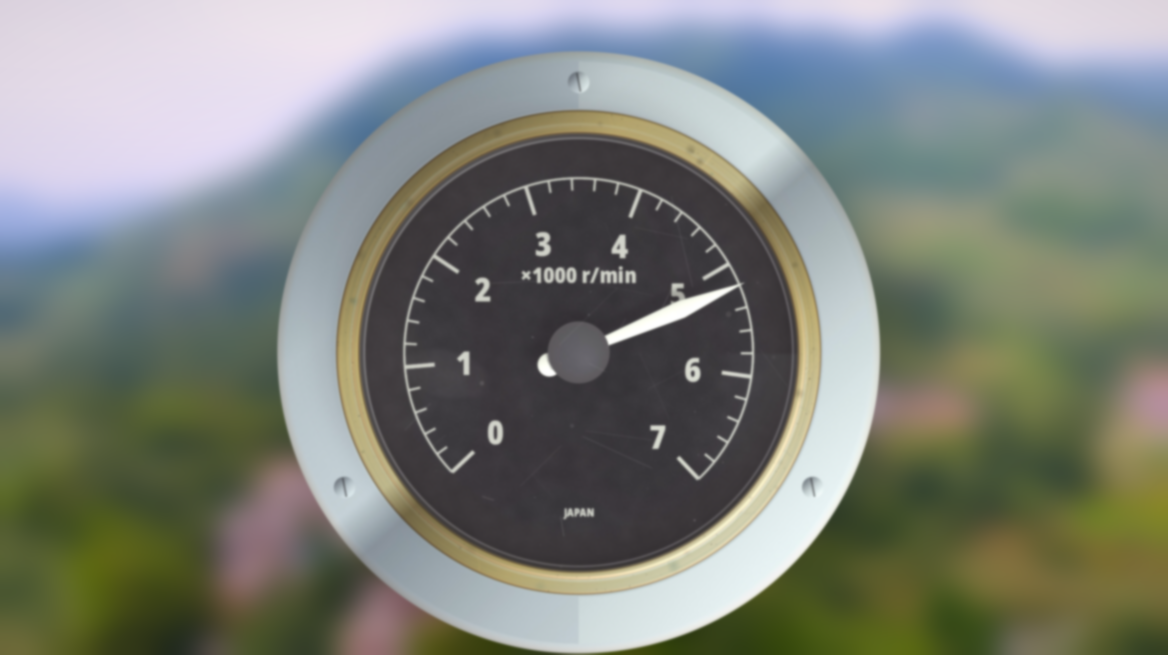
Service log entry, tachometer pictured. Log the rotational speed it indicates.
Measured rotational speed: 5200 rpm
